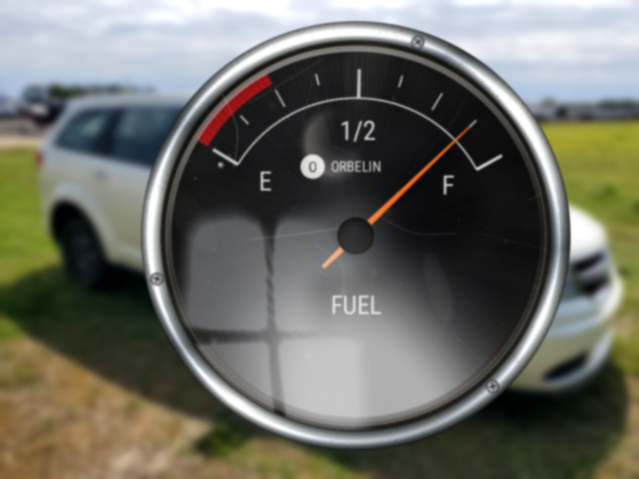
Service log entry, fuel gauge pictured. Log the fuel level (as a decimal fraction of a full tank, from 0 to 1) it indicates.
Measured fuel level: 0.875
